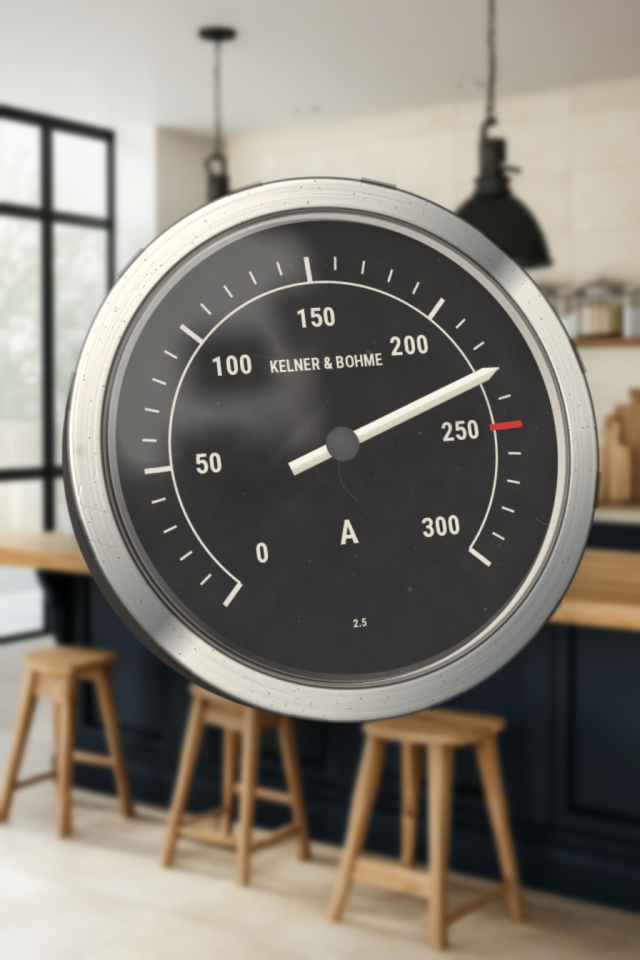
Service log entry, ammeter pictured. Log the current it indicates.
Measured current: 230 A
